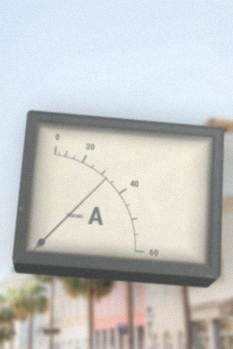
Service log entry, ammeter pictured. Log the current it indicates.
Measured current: 32.5 A
